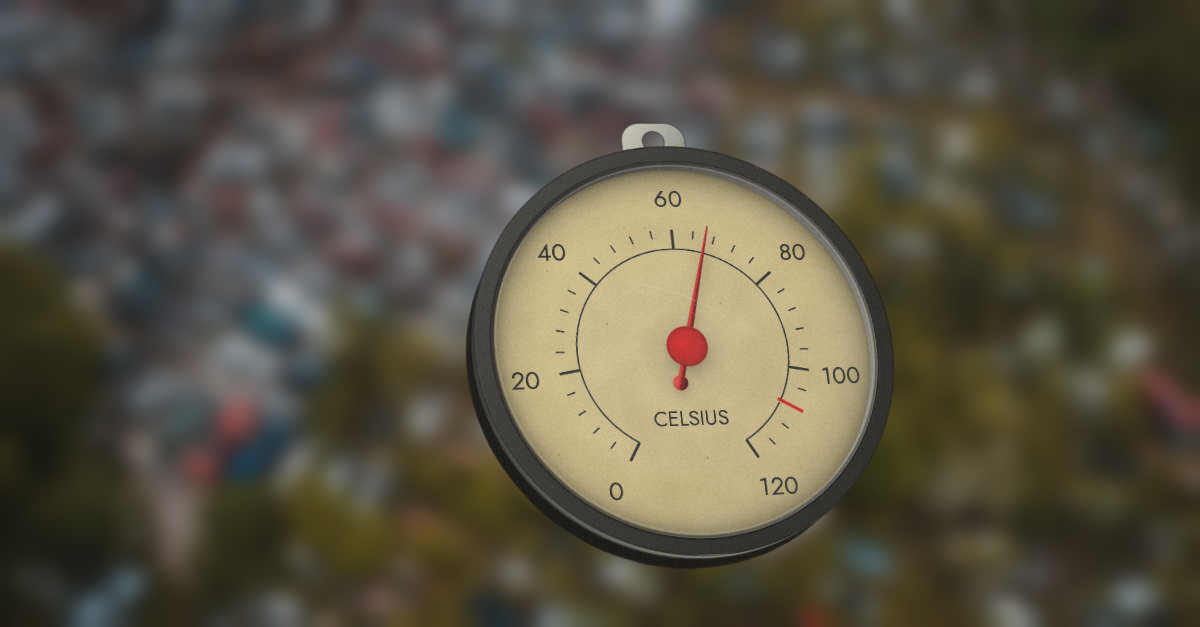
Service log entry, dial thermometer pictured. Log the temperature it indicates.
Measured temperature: 66 °C
